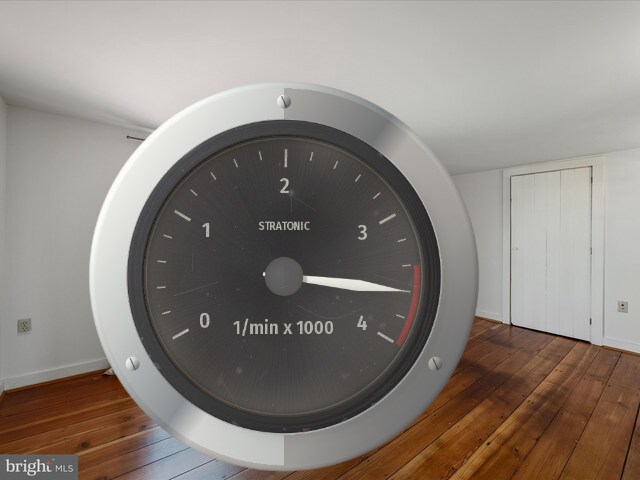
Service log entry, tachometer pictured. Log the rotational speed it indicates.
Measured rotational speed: 3600 rpm
